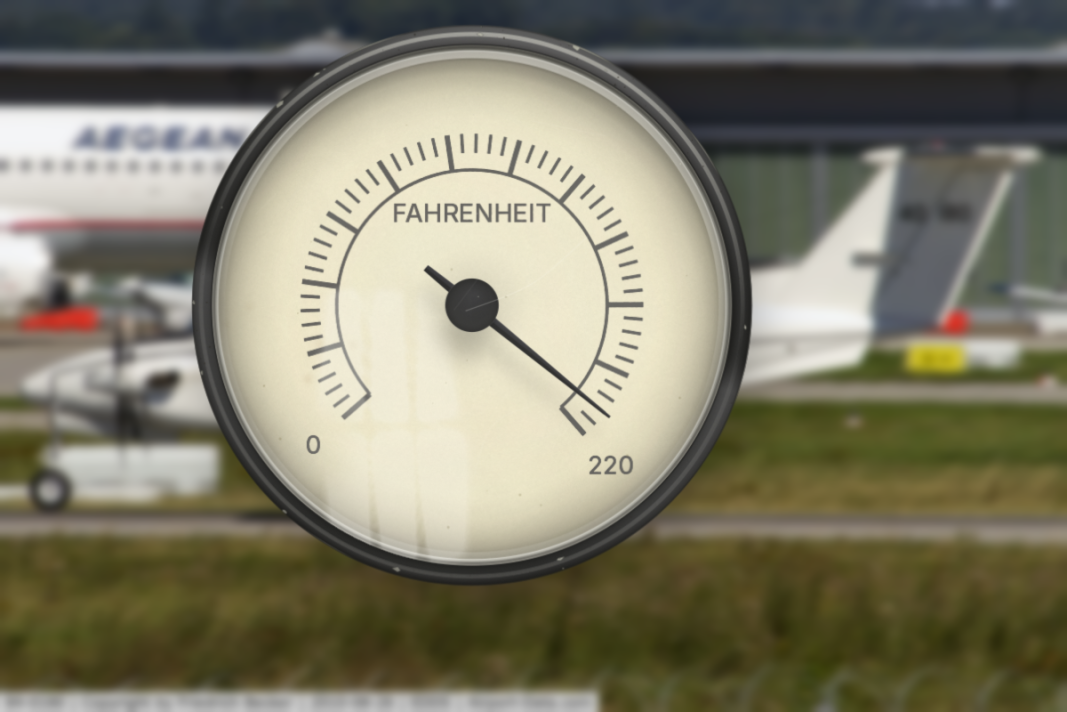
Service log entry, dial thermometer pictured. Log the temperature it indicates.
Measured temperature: 212 °F
